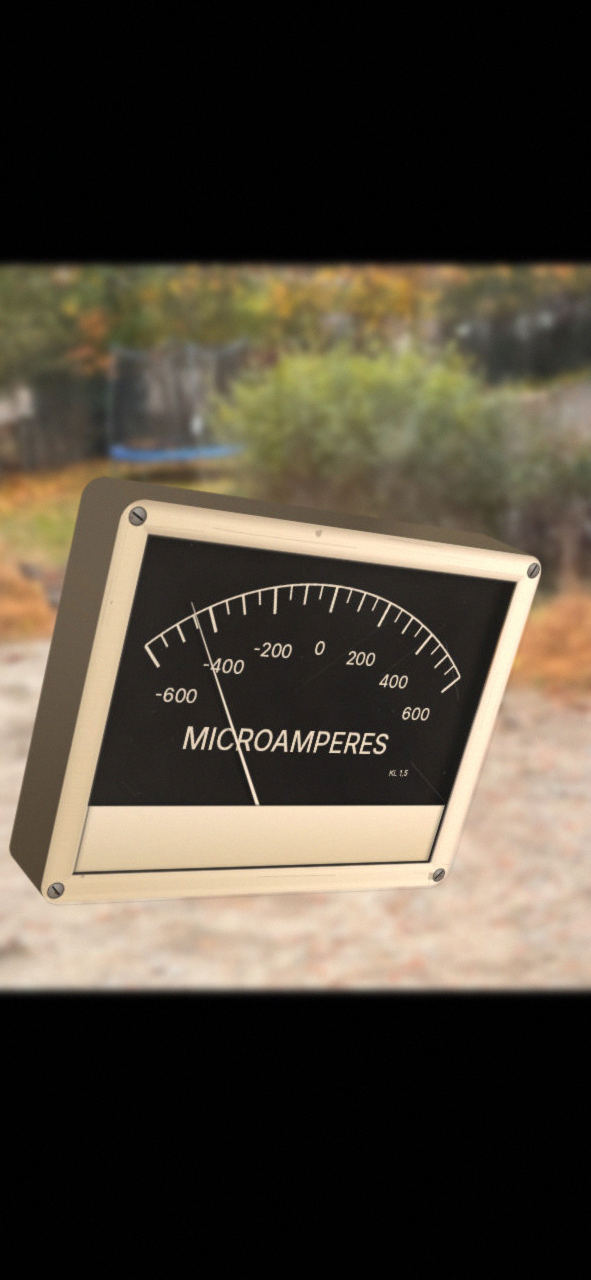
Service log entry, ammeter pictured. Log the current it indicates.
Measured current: -450 µA
